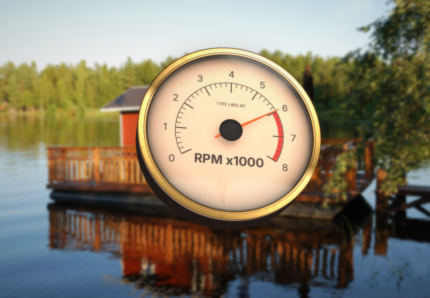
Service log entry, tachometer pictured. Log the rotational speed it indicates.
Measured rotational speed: 6000 rpm
